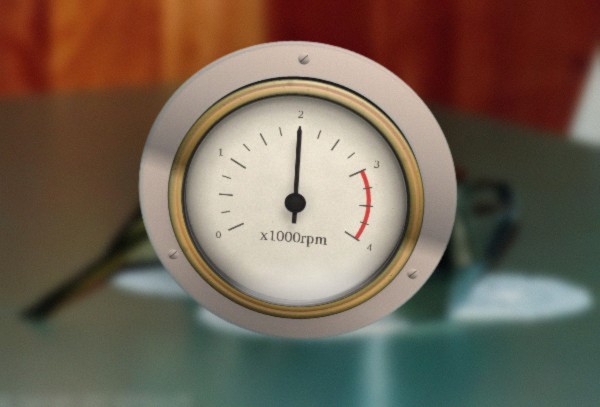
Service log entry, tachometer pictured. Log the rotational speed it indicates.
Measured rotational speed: 2000 rpm
